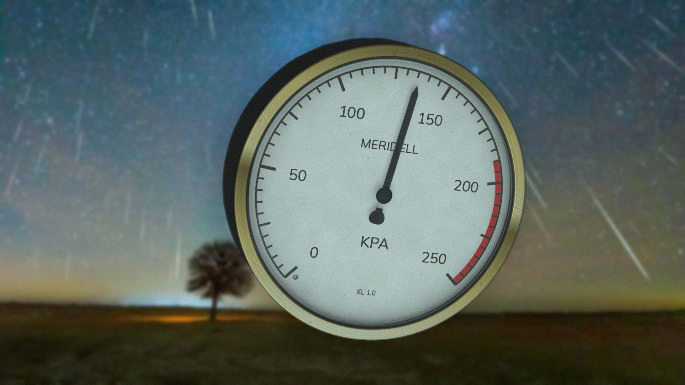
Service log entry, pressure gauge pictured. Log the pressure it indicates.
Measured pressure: 135 kPa
